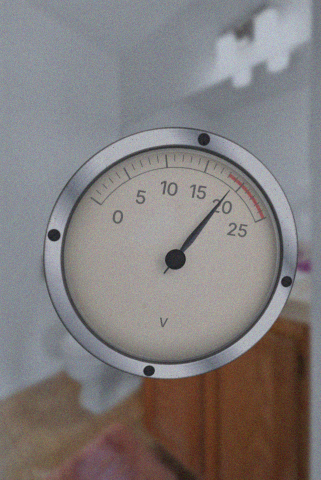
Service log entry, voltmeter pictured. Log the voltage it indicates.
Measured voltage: 19 V
